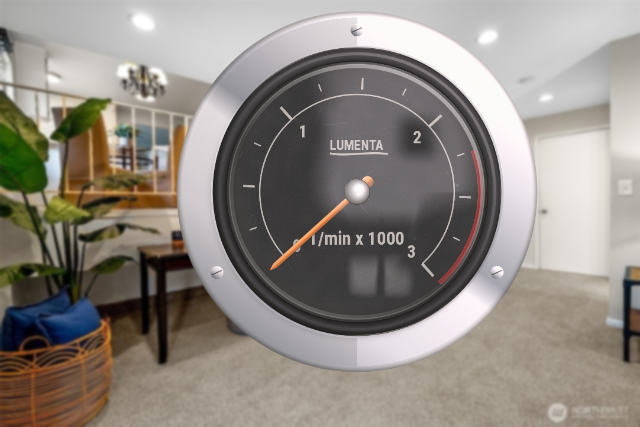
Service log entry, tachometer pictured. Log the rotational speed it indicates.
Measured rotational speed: 0 rpm
